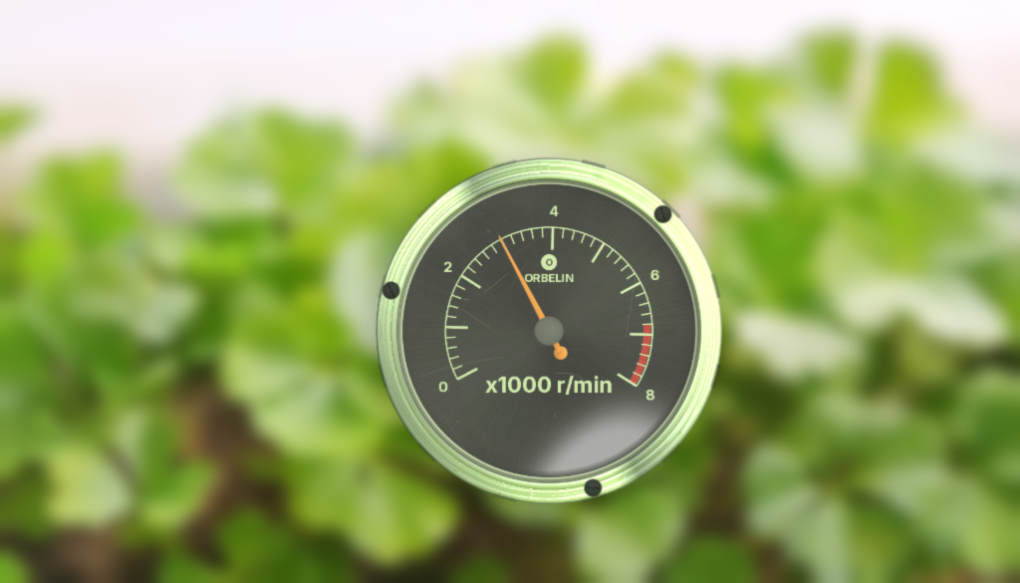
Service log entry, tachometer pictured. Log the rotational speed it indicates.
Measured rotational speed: 3000 rpm
